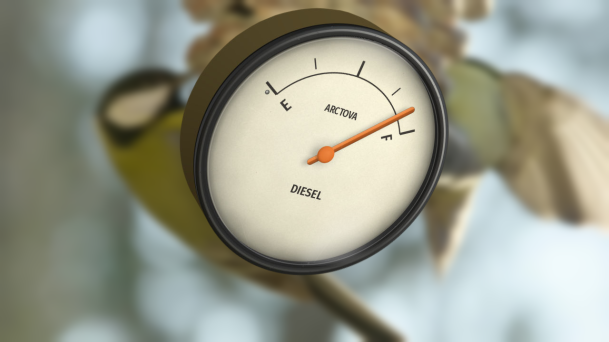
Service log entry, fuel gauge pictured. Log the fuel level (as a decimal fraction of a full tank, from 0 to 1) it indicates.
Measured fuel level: 0.875
